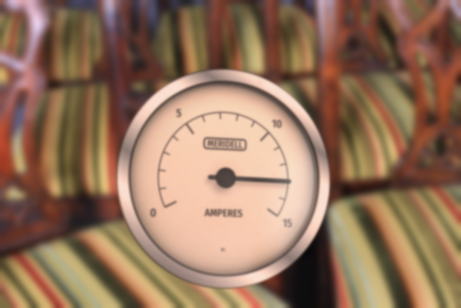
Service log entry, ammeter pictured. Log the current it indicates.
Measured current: 13 A
